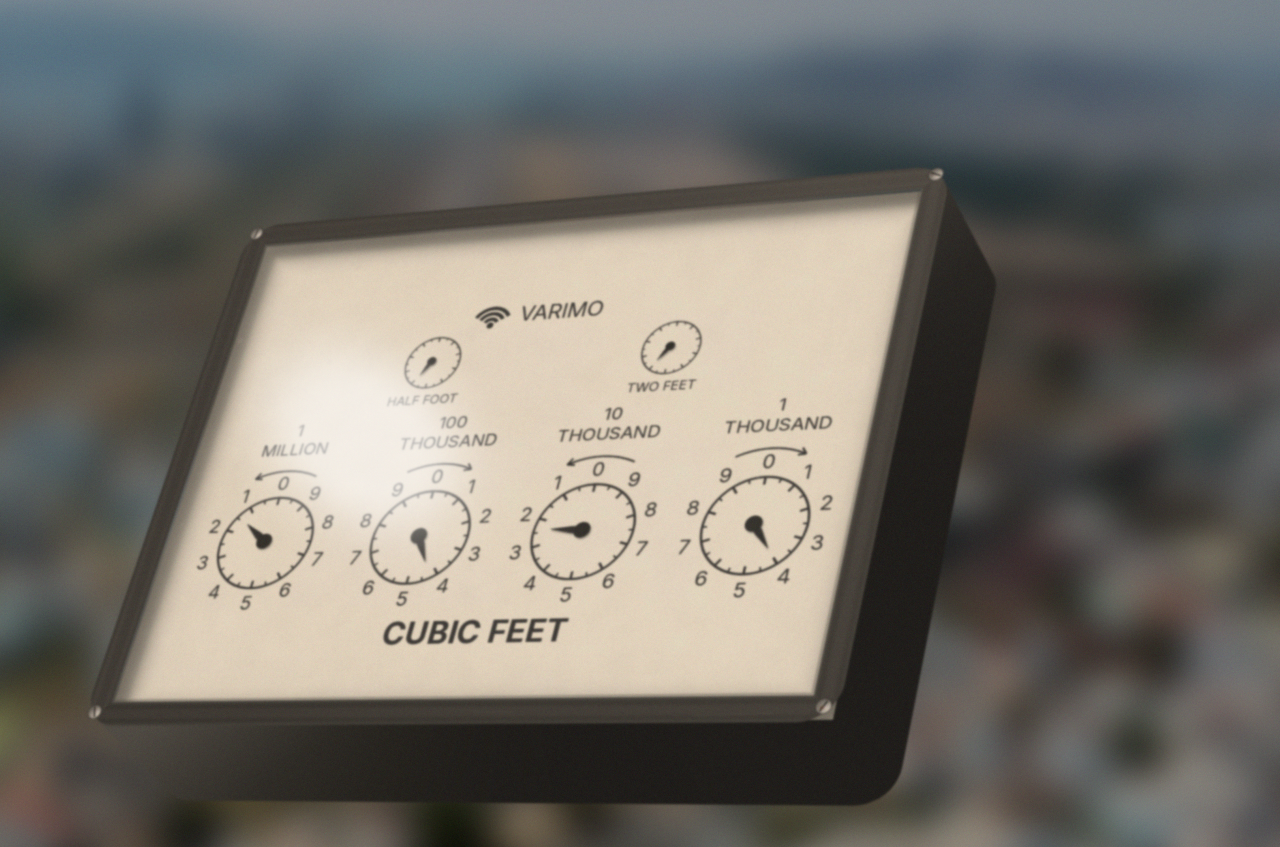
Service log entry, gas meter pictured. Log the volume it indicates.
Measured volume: 142400 ft³
